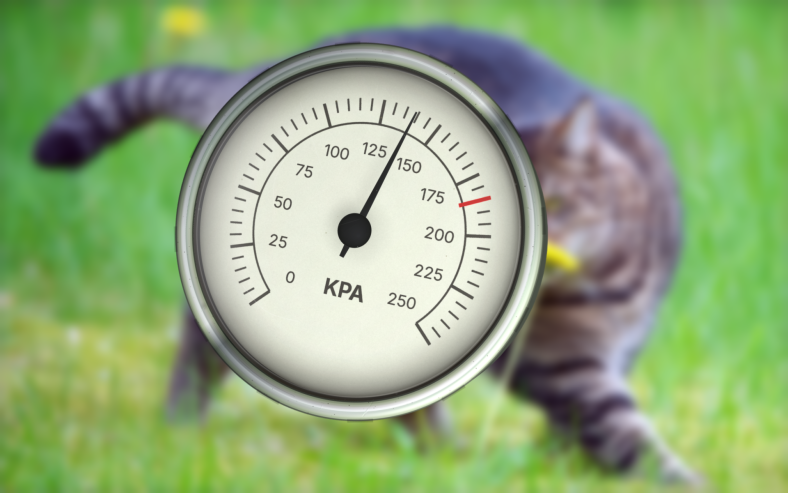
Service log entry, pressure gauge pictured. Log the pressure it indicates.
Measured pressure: 140 kPa
